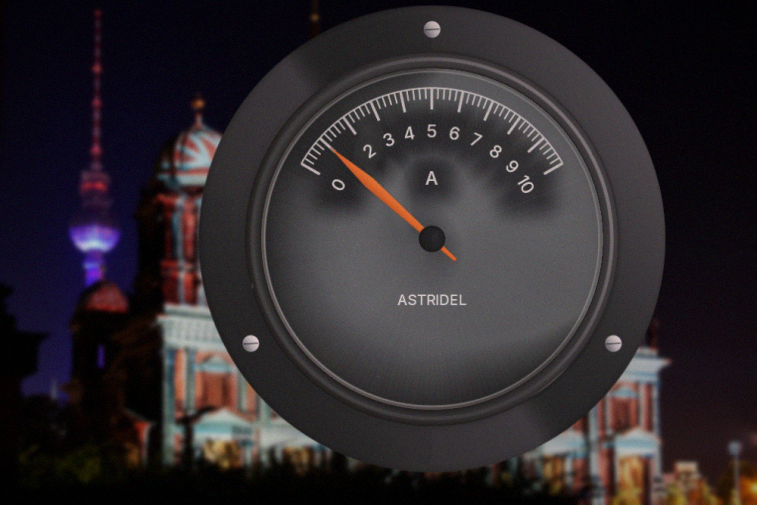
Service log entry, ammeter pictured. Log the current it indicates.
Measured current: 1 A
